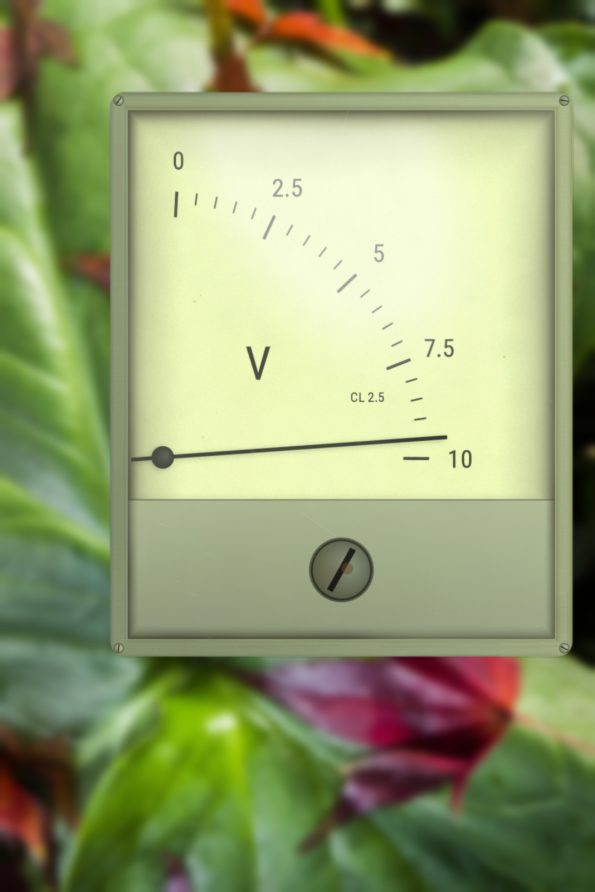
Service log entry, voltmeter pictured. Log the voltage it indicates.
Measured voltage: 9.5 V
